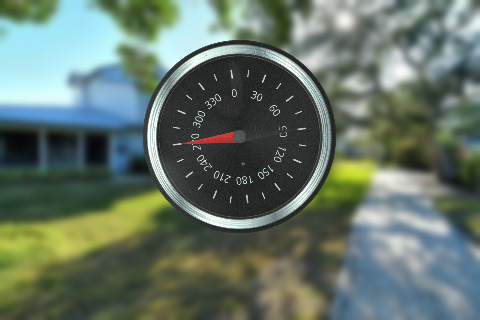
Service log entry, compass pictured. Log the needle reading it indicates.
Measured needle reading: 270 °
